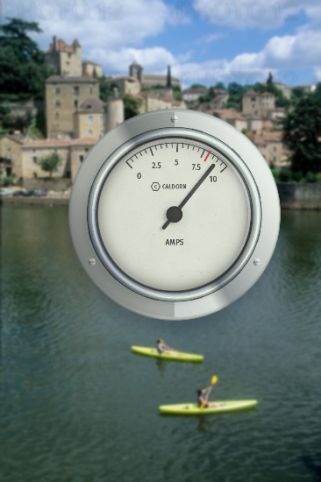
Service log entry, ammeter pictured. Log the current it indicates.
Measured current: 9 A
